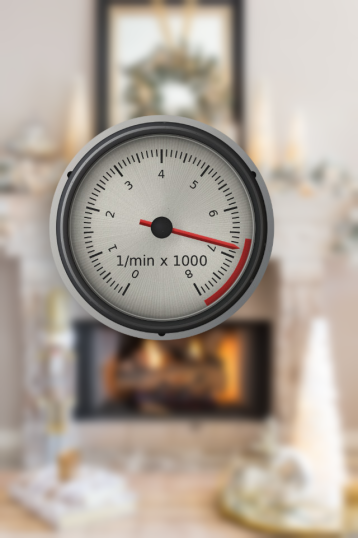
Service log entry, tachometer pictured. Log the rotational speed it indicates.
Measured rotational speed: 6800 rpm
